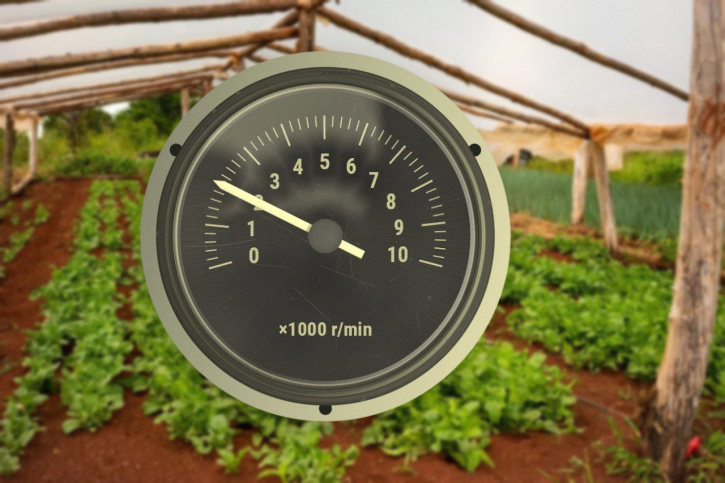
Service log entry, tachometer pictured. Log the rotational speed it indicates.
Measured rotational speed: 2000 rpm
